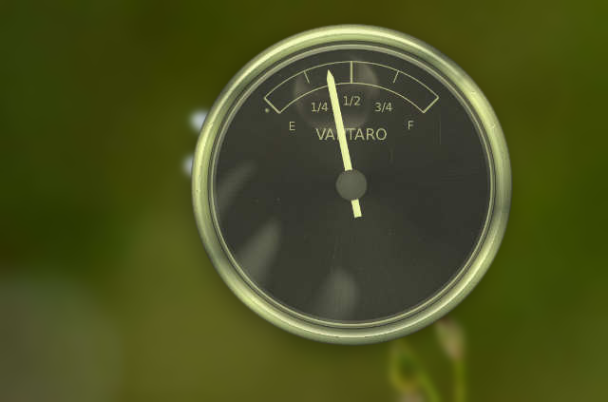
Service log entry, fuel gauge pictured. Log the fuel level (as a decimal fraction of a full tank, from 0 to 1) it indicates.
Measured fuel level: 0.375
